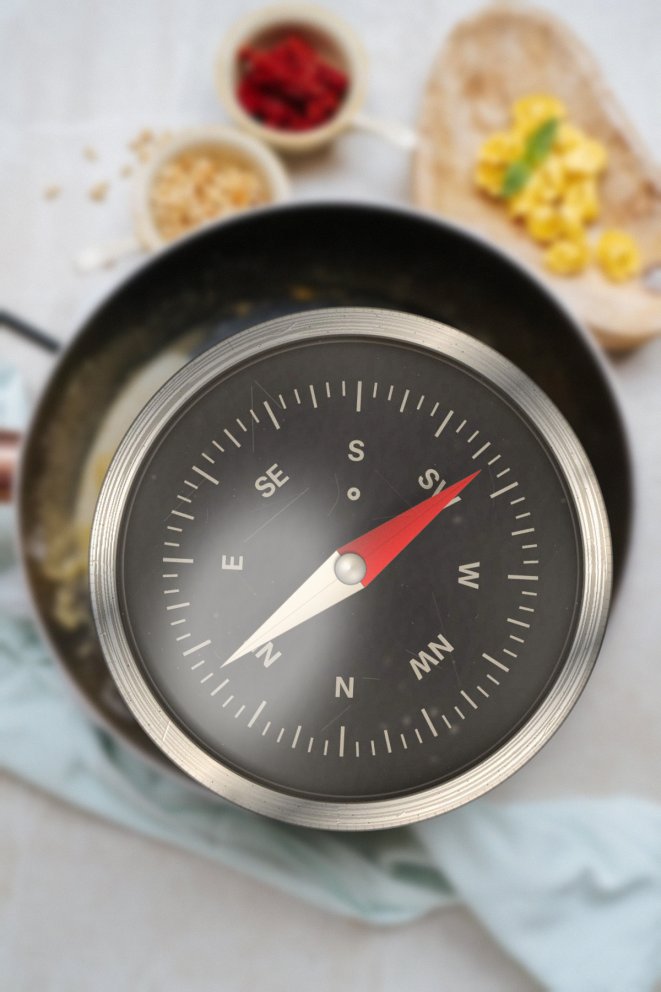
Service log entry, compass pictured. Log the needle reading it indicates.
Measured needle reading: 230 °
